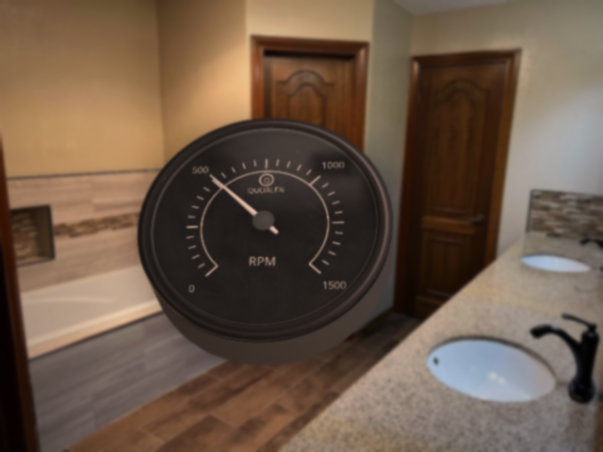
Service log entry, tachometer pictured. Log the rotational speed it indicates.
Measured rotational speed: 500 rpm
